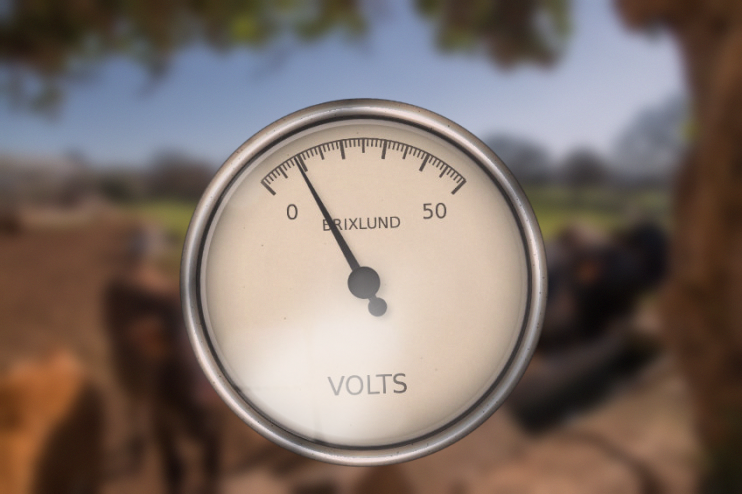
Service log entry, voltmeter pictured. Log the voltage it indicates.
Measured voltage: 9 V
